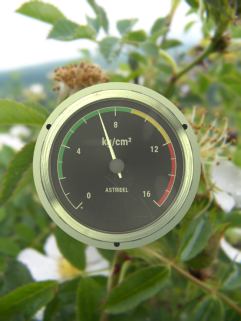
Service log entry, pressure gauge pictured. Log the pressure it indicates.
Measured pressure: 7 kg/cm²
